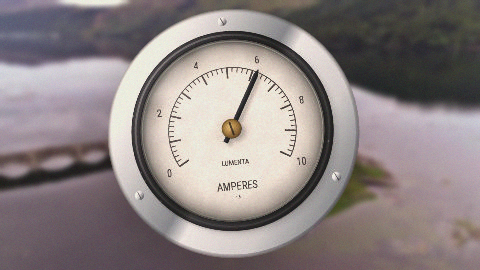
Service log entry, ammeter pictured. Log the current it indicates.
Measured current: 6.2 A
